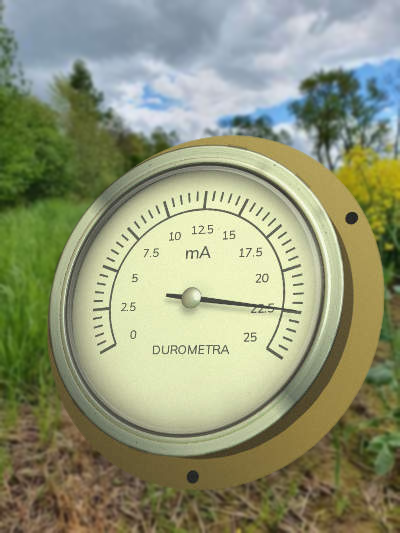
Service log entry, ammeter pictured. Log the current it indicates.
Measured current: 22.5 mA
